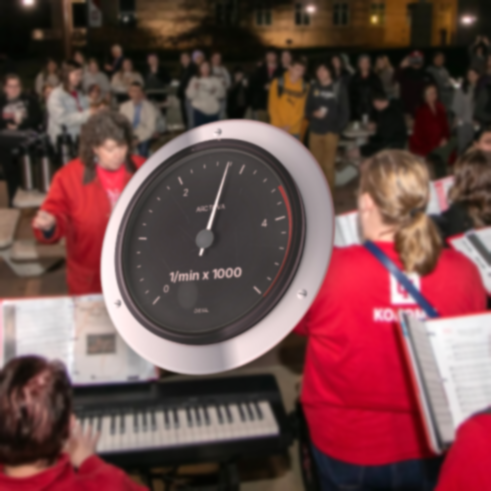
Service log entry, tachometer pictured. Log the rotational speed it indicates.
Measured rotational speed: 2800 rpm
